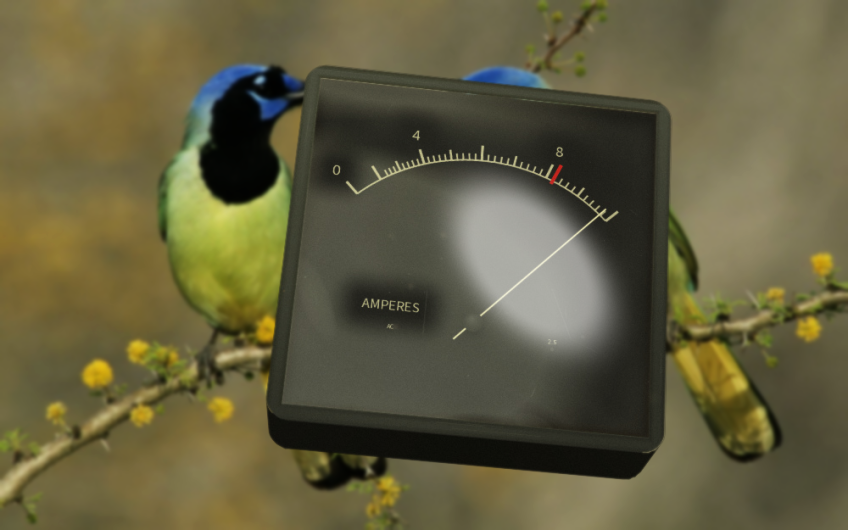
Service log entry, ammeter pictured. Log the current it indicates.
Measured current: 9.8 A
